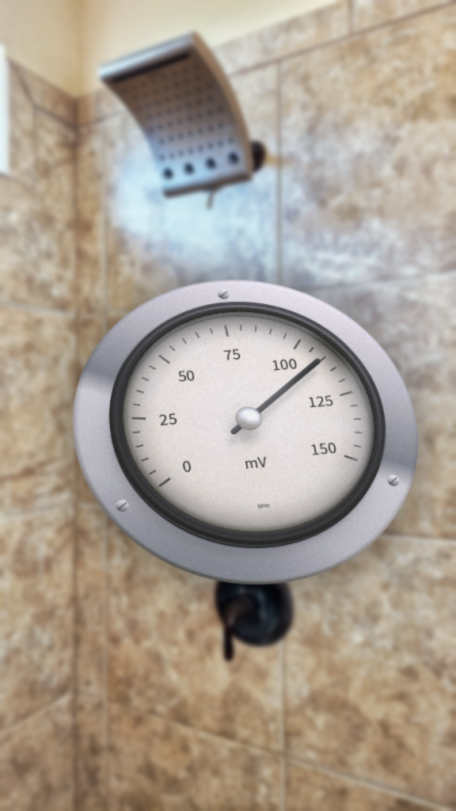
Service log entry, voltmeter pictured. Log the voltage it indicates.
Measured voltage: 110 mV
